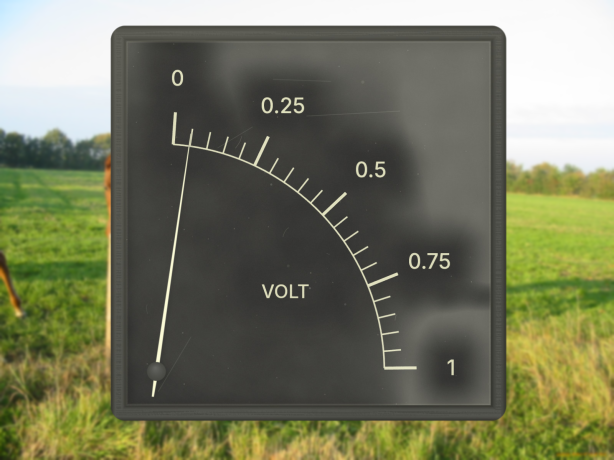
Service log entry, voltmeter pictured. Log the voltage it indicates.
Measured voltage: 0.05 V
